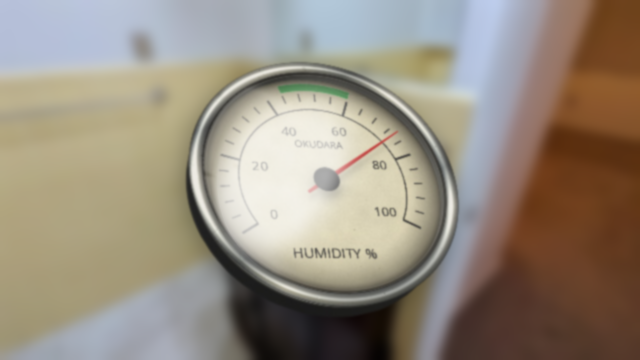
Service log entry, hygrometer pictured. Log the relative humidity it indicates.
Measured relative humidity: 74 %
